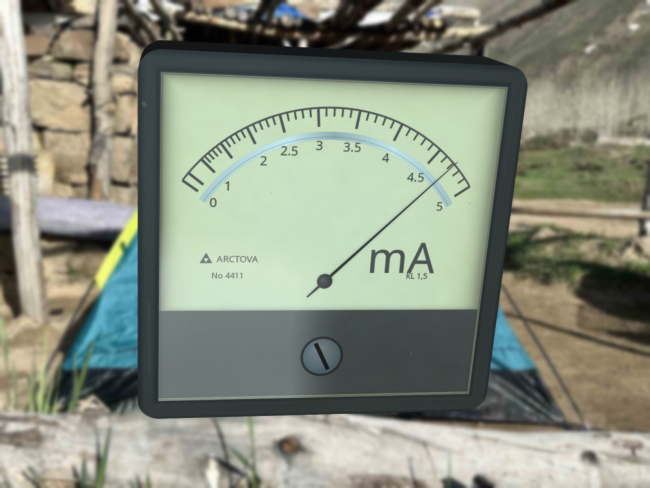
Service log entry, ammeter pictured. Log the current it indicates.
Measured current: 4.7 mA
